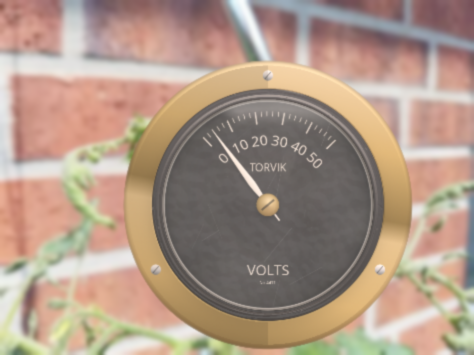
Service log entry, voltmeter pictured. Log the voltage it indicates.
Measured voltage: 4 V
